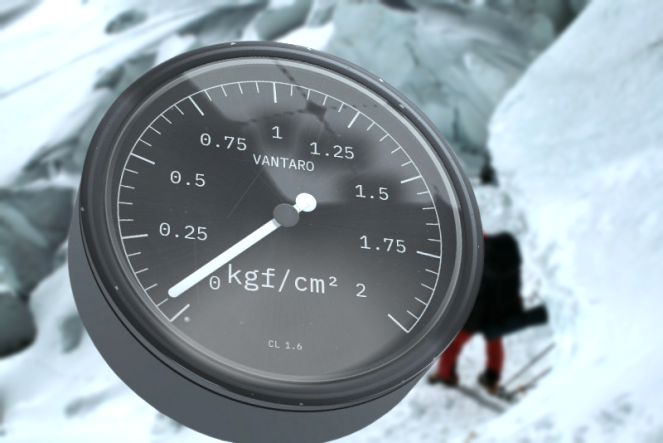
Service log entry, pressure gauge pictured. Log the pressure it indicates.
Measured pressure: 0.05 kg/cm²
